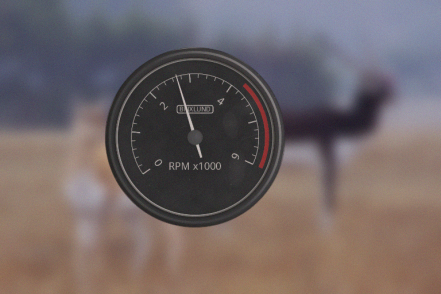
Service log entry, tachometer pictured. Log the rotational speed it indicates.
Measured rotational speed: 2700 rpm
